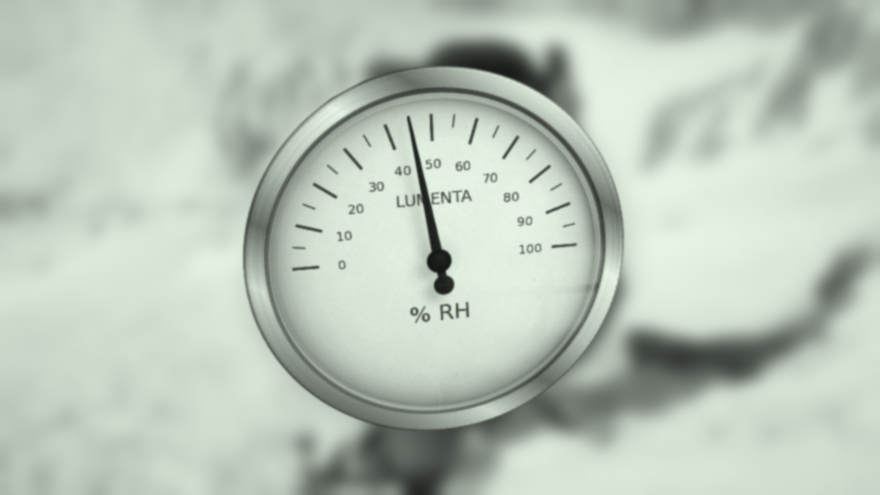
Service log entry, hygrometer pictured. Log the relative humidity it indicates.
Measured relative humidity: 45 %
